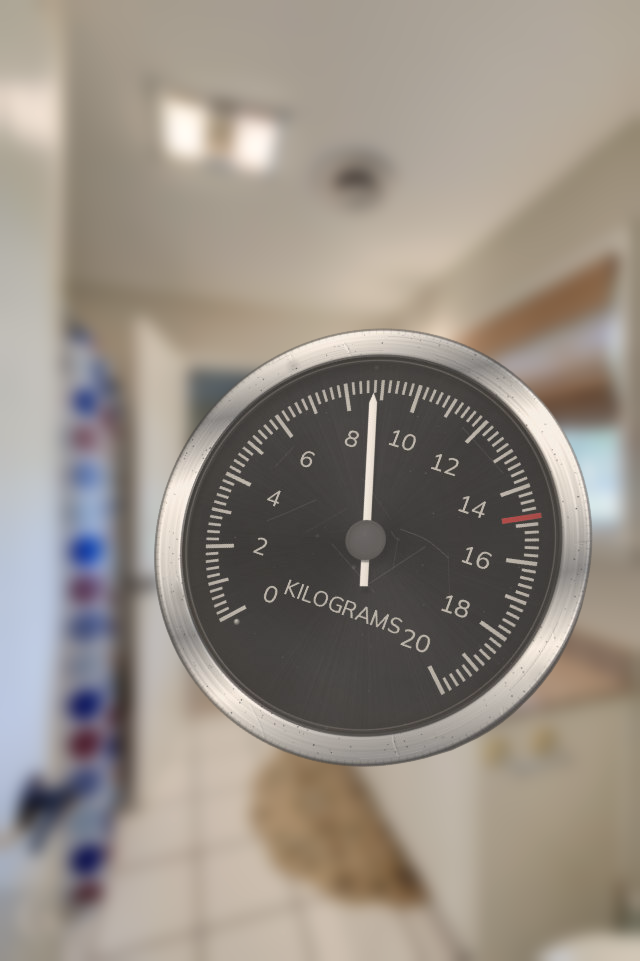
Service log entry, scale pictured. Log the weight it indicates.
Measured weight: 8.8 kg
